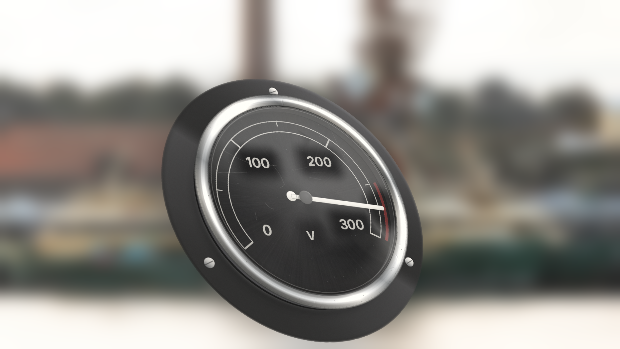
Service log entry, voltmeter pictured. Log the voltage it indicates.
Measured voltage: 275 V
